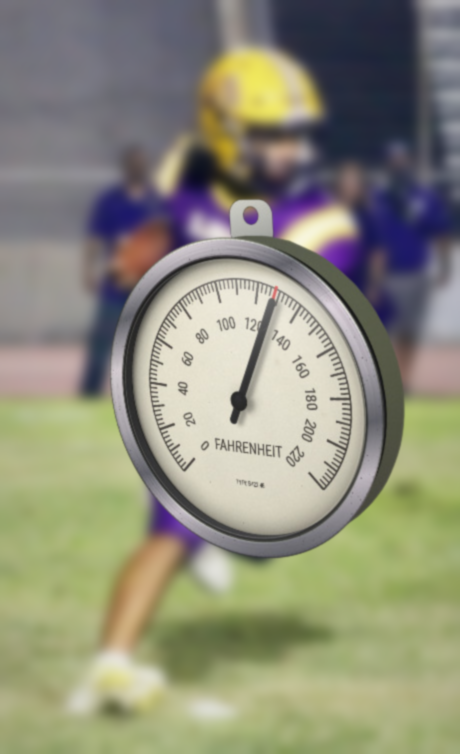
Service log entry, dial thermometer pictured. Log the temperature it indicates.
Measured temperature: 130 °F
